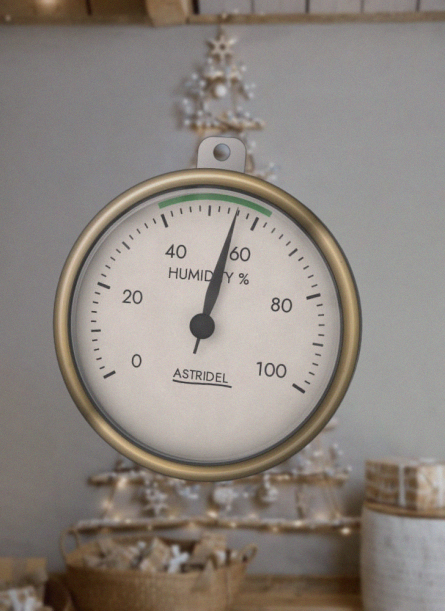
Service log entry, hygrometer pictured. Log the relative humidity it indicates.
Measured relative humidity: 56 %
